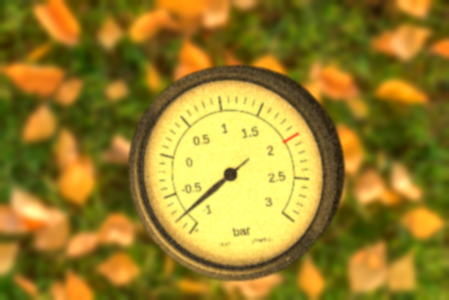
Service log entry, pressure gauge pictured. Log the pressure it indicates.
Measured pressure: -0.8 bar
